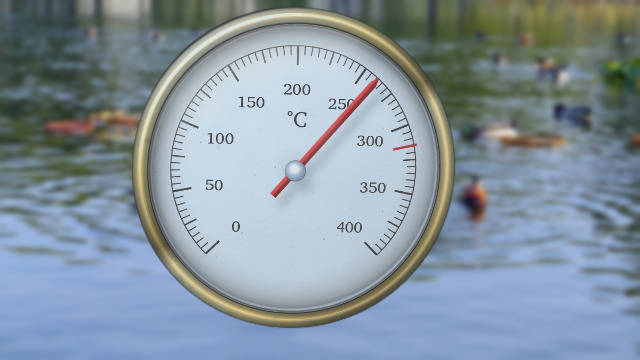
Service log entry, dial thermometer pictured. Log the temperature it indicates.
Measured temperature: 260 °C
